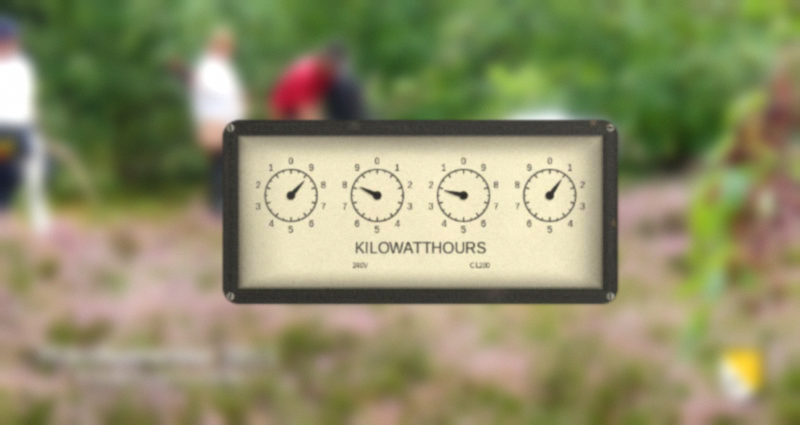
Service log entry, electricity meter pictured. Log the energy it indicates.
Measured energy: 8821 kWh
